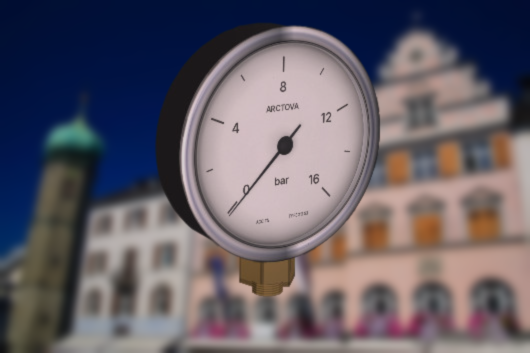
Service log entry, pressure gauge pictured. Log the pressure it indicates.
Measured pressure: 0 bar
